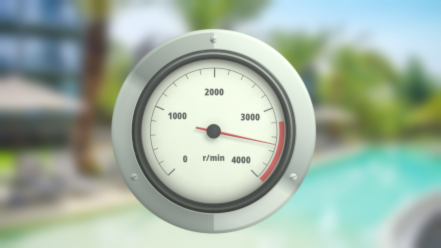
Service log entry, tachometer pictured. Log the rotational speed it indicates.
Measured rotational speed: 3500 rpm
